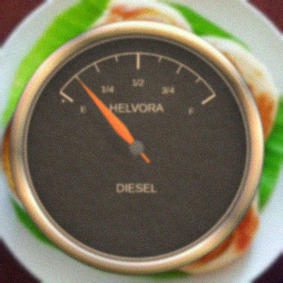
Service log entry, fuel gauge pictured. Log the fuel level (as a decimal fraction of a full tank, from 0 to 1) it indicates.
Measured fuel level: 0.125
